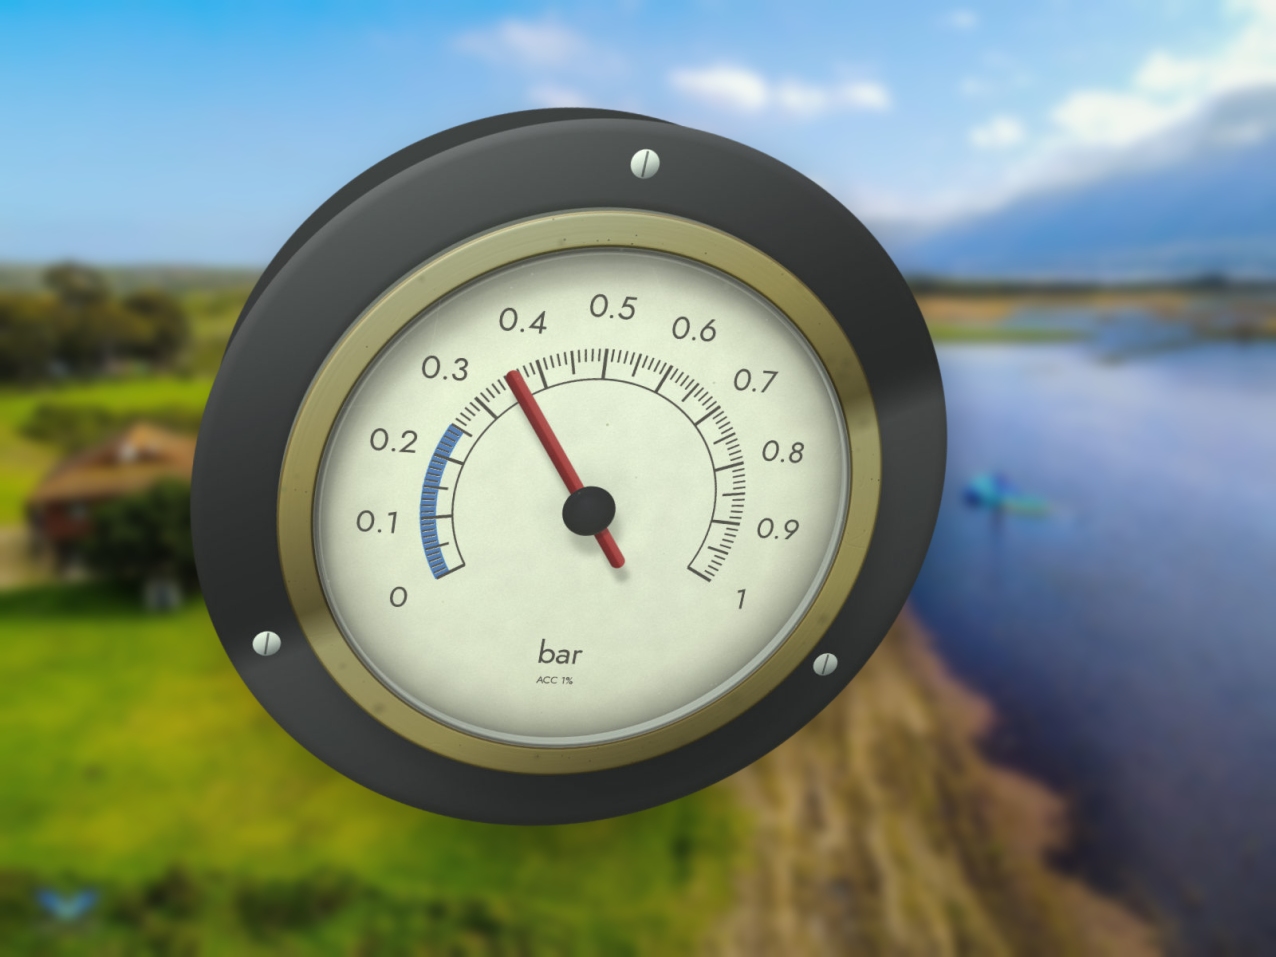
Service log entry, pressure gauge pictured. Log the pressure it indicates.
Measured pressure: 0.36 bar
